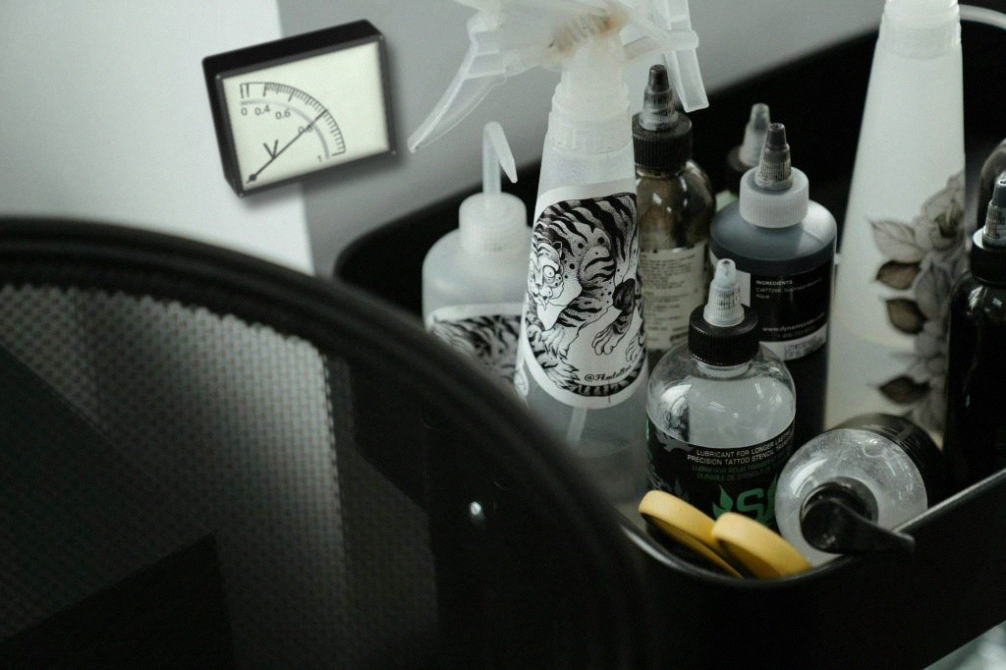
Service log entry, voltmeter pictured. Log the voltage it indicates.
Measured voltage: 0.8 V
